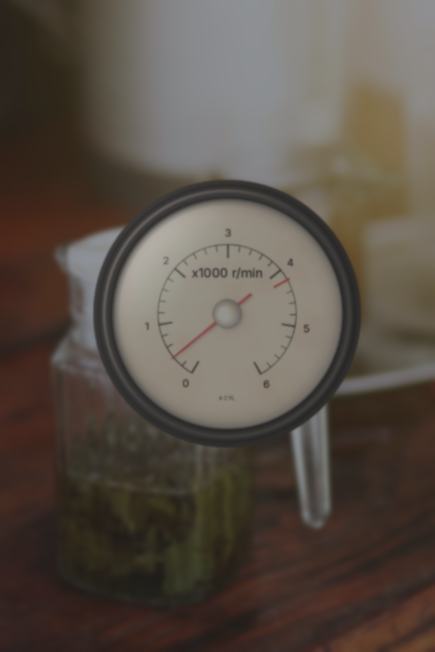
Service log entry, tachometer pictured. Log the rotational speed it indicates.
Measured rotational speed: 400 rpm
